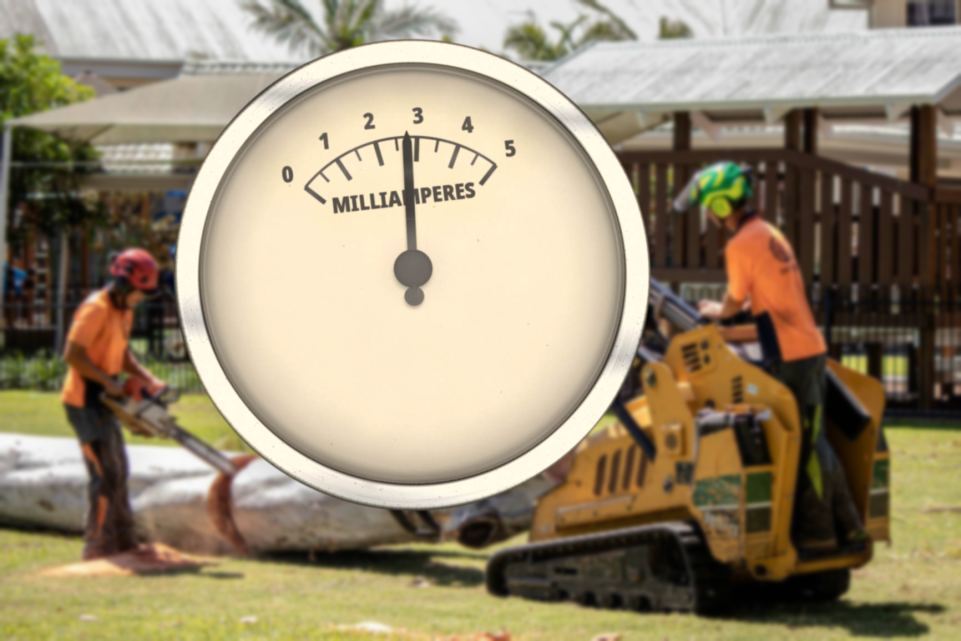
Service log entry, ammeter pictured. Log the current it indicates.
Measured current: 2.75 mA
